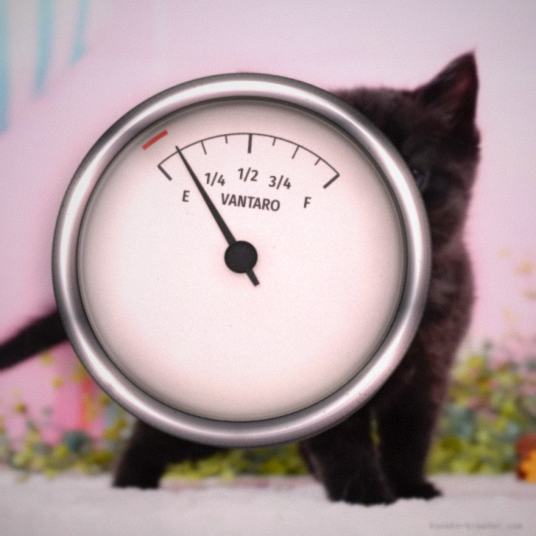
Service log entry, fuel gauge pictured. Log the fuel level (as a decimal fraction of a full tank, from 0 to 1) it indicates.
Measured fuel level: 0.125
